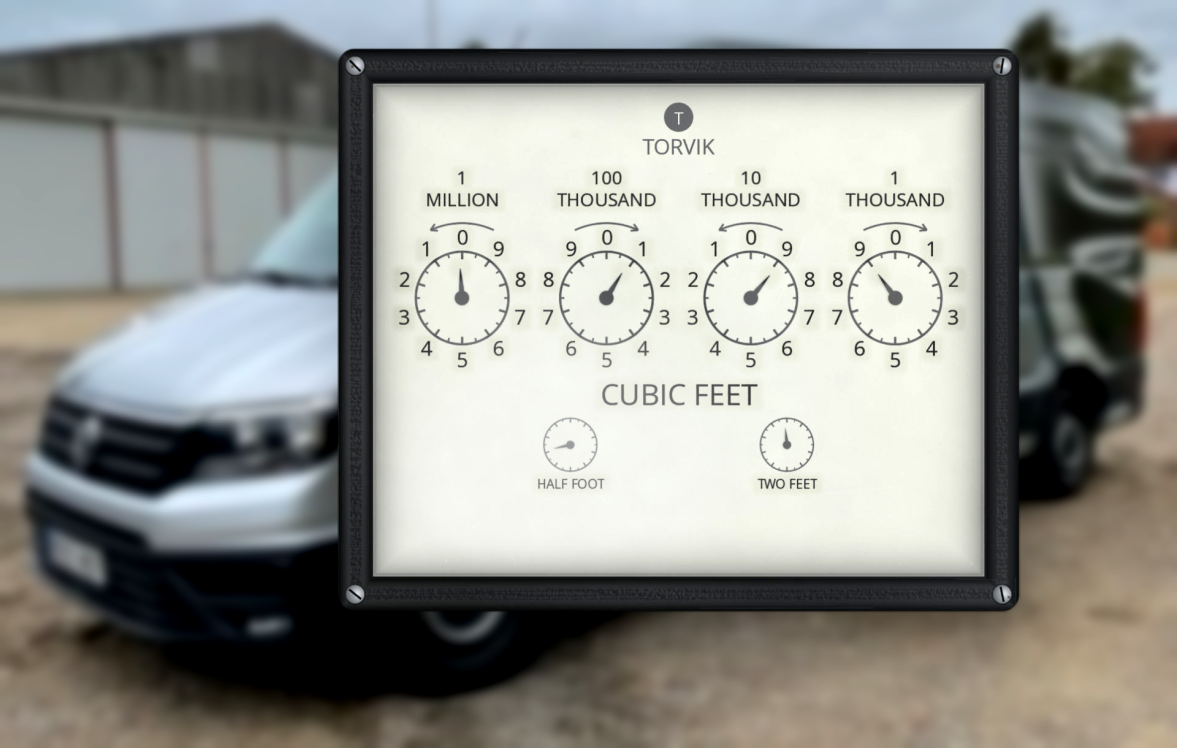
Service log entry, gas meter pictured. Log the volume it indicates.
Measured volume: 8900 ft³
